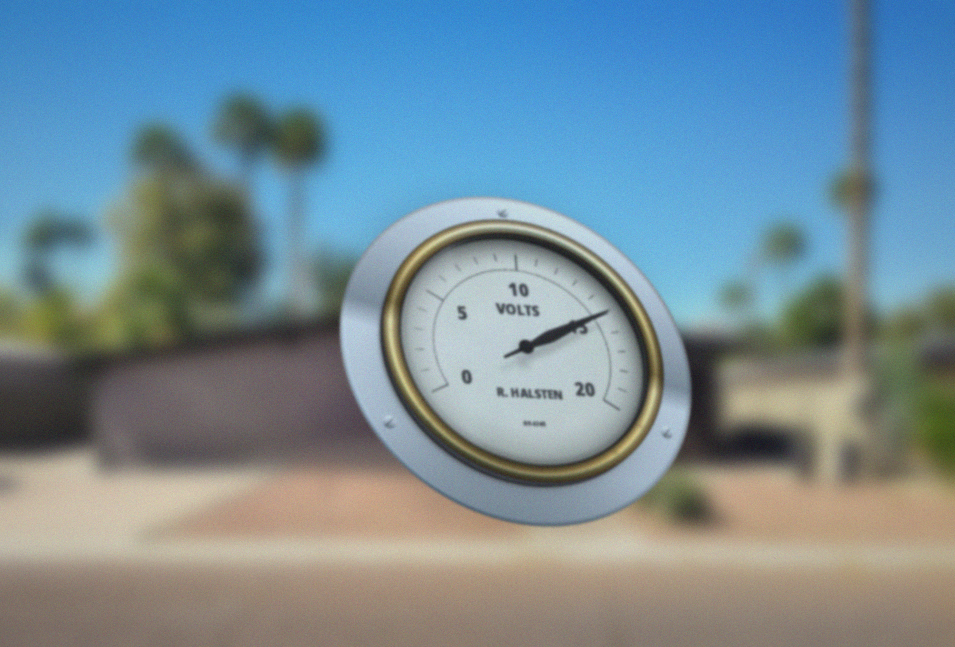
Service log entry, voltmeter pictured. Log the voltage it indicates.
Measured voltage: 15 V
